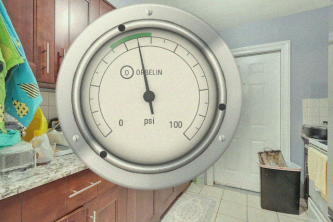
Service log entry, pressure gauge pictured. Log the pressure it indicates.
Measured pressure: 45 psi
